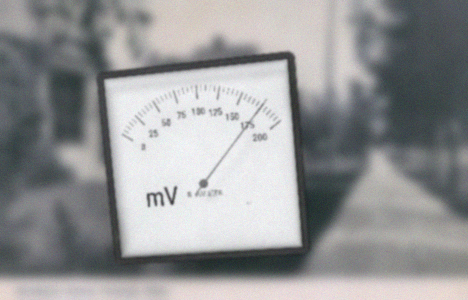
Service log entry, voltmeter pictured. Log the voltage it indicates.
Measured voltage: 175 mV
